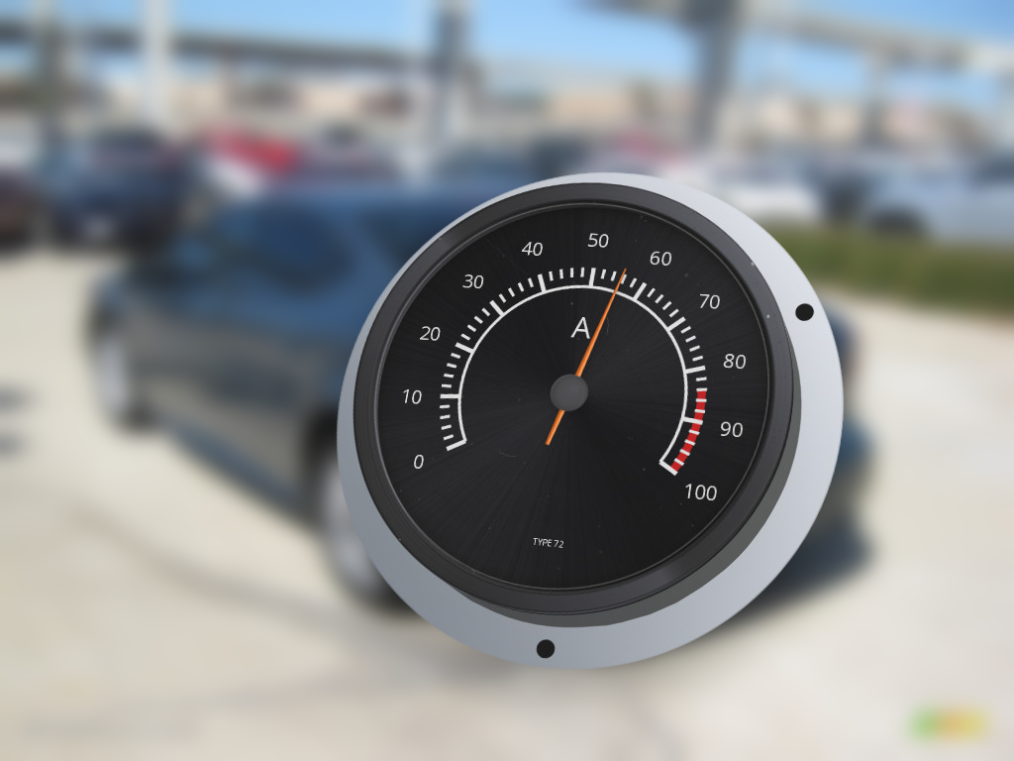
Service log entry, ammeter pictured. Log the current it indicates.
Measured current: 56 A
